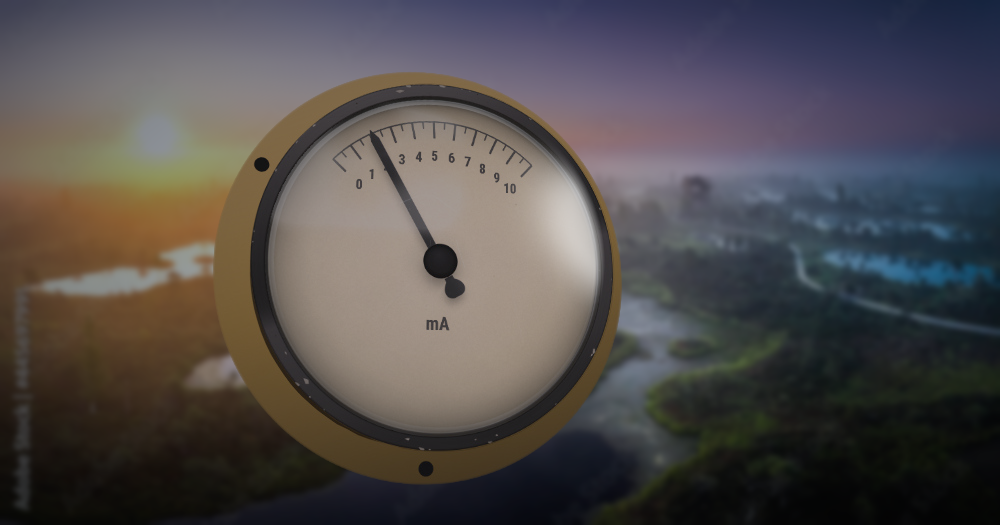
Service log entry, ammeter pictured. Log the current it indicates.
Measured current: 2 mA
